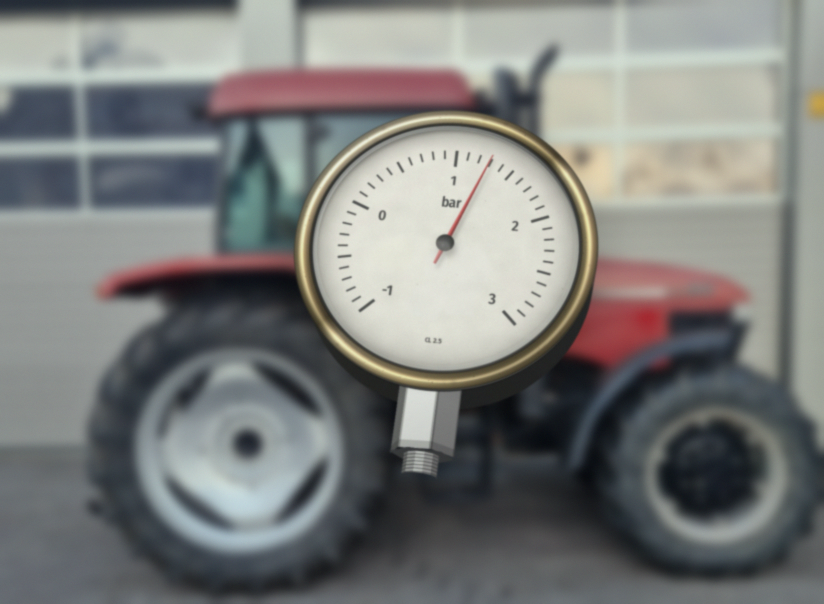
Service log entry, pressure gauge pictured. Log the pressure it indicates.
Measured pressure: 1.3 bar
